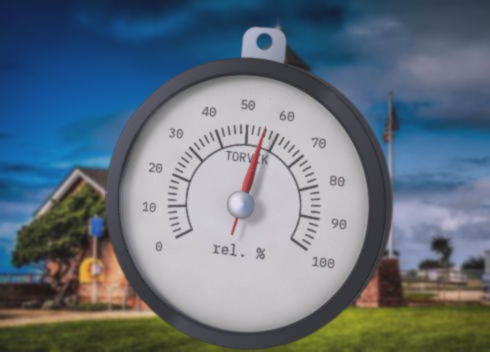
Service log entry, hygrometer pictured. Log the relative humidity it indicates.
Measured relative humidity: 56 %
